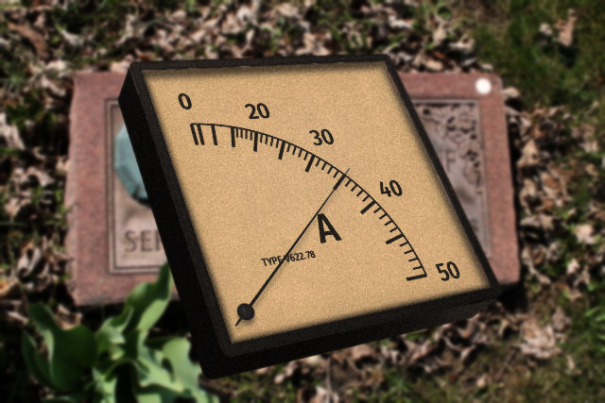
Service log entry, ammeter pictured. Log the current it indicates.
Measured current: 35 A
